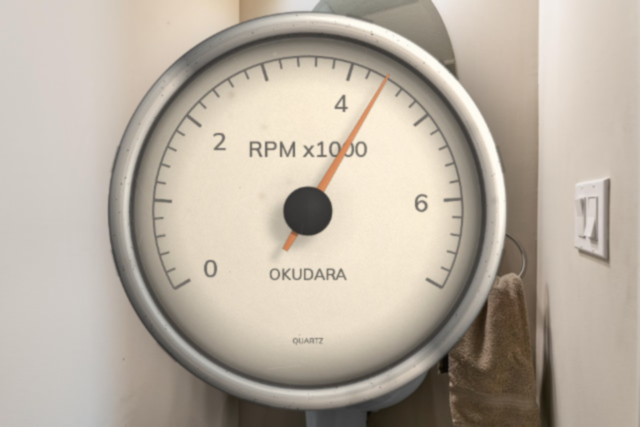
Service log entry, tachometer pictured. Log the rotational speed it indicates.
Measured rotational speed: 4400 rpm
